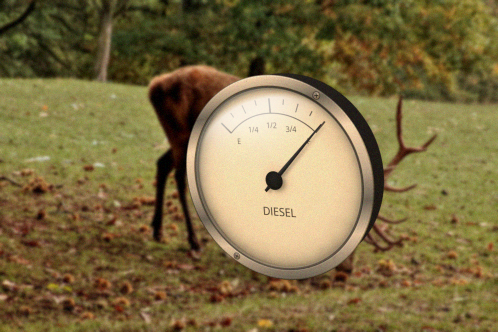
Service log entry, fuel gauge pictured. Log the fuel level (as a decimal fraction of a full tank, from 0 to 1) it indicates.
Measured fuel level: 1
